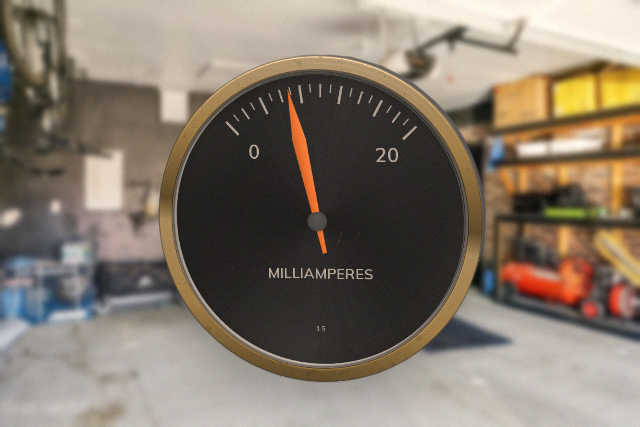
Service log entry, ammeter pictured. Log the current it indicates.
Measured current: 7 mA
